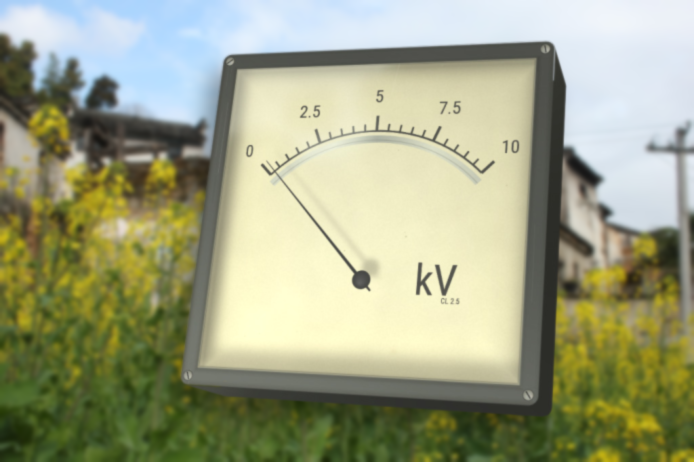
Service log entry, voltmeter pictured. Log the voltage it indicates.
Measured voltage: 0.25 kV
